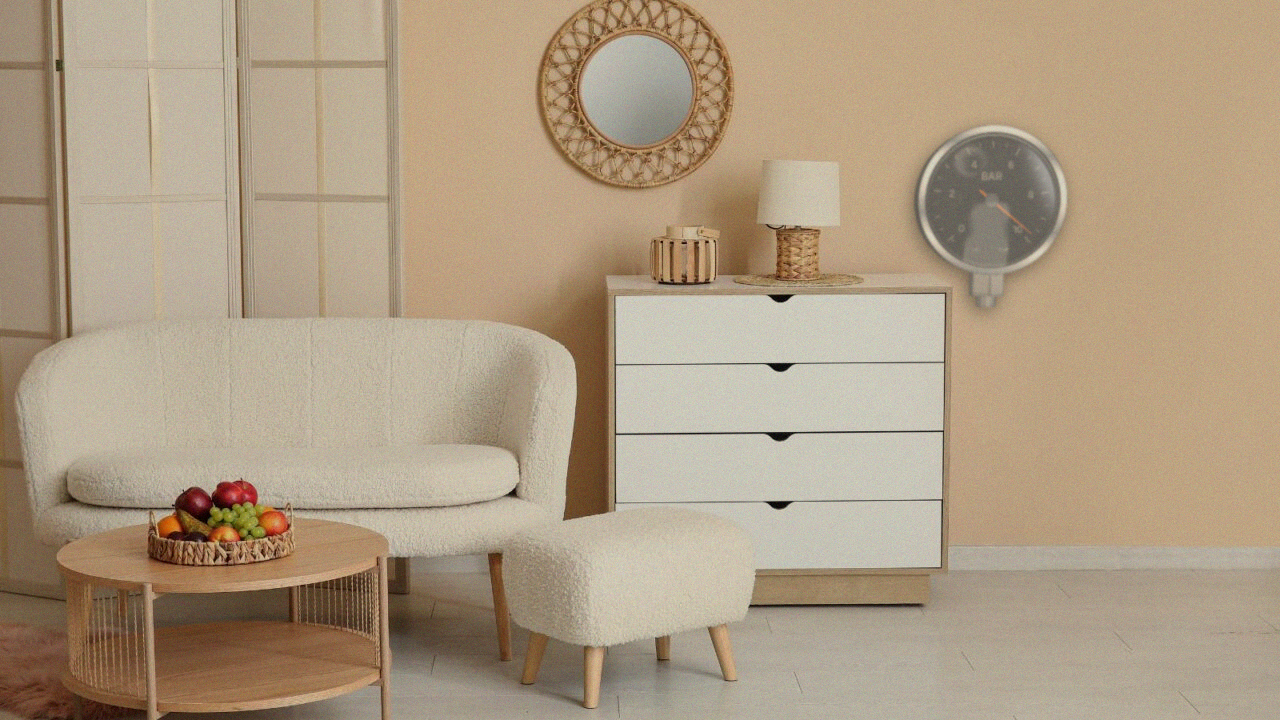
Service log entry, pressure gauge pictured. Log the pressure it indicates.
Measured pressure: 9.75 bar
